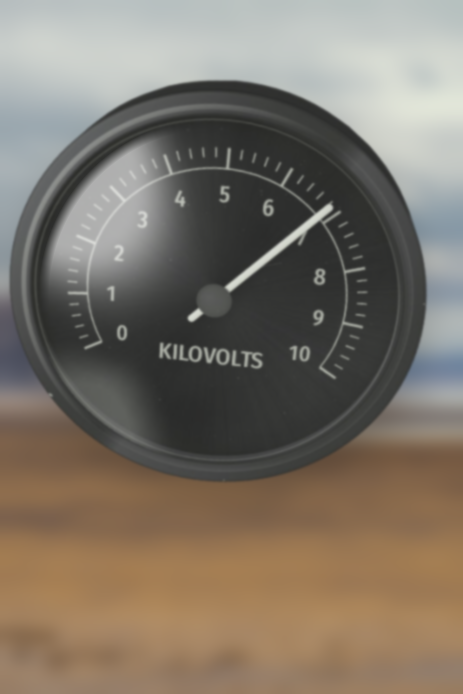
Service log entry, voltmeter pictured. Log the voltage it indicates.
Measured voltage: 6.8 kV
